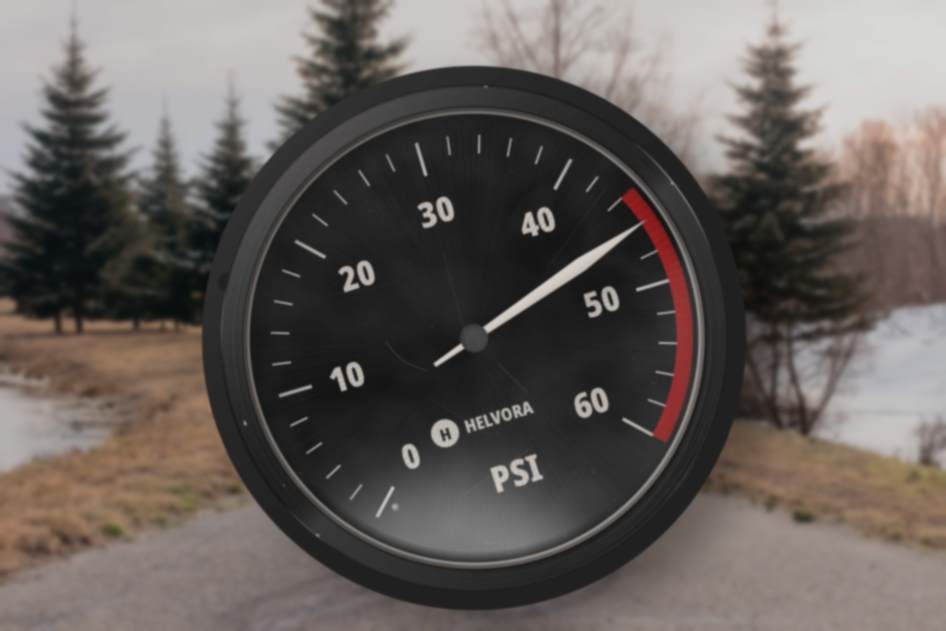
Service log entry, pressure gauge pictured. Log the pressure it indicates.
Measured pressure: 46 psi
